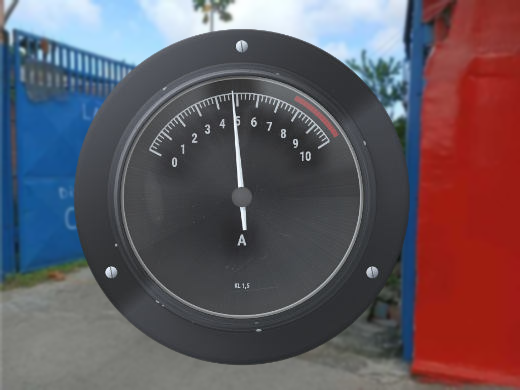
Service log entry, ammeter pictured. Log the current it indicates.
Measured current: 4.8 A
